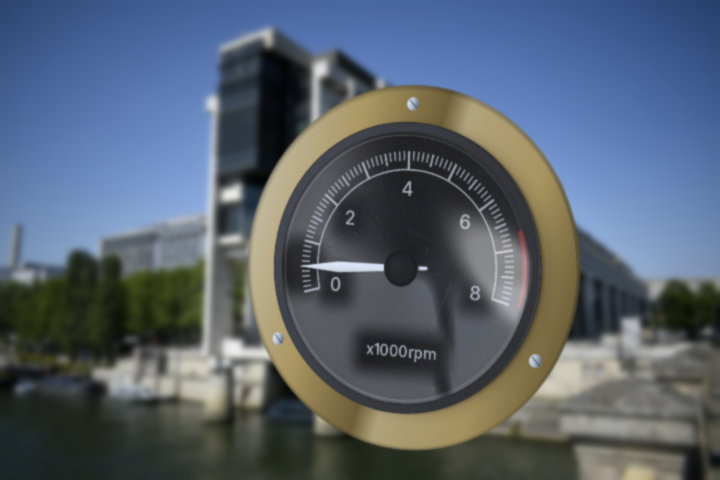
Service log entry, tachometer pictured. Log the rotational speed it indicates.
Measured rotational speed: 500 rpm
